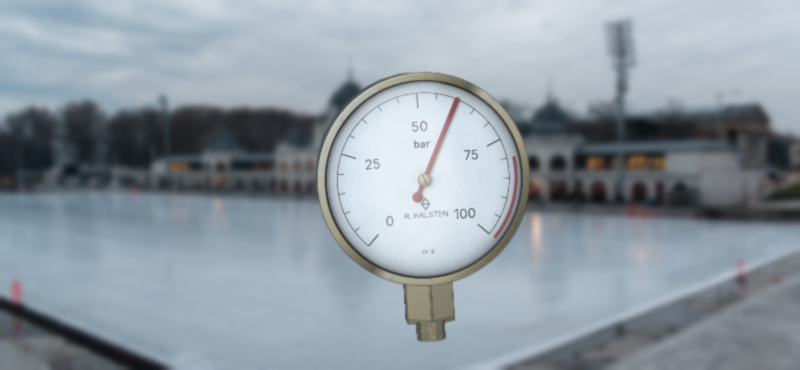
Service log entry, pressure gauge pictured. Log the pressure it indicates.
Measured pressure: 60 bar
